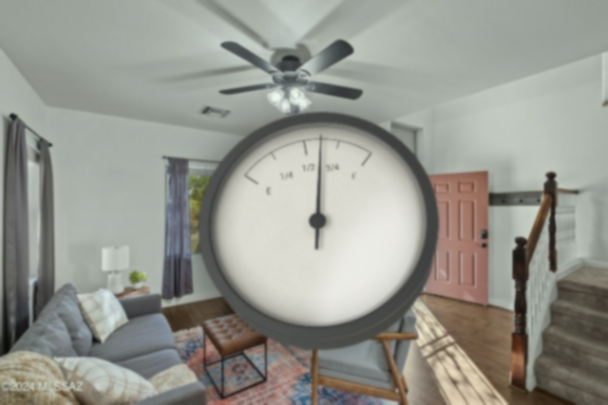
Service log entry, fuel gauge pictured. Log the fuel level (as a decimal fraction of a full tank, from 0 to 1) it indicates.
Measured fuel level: 0.625
